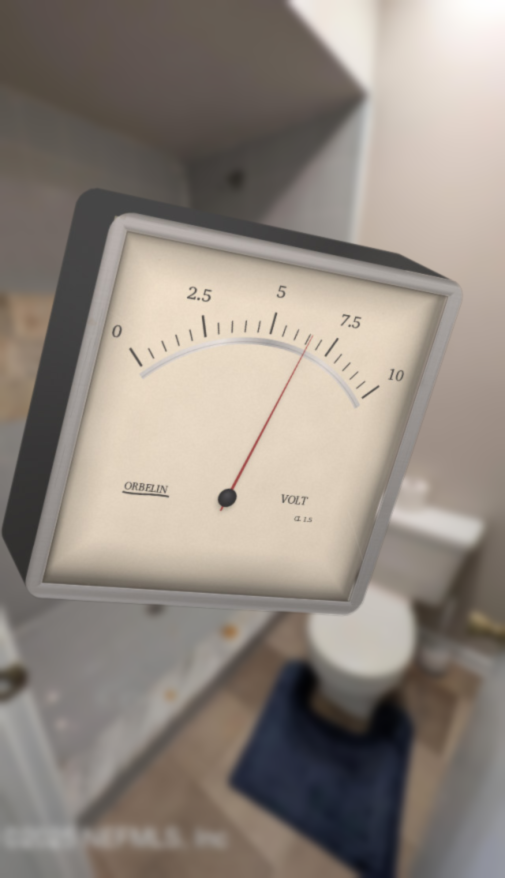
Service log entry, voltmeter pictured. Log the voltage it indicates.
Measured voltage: 6.5 V
